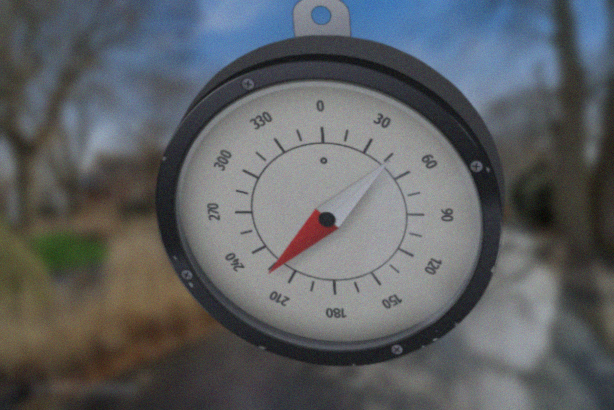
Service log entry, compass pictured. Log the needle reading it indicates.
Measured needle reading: 225 °
